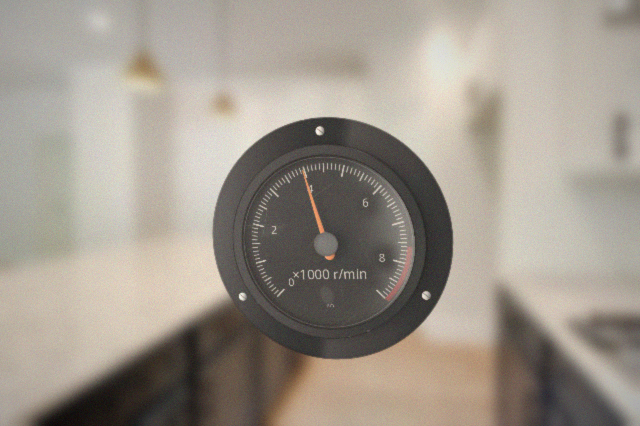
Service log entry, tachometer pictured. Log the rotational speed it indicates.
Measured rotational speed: 4000 rpm
